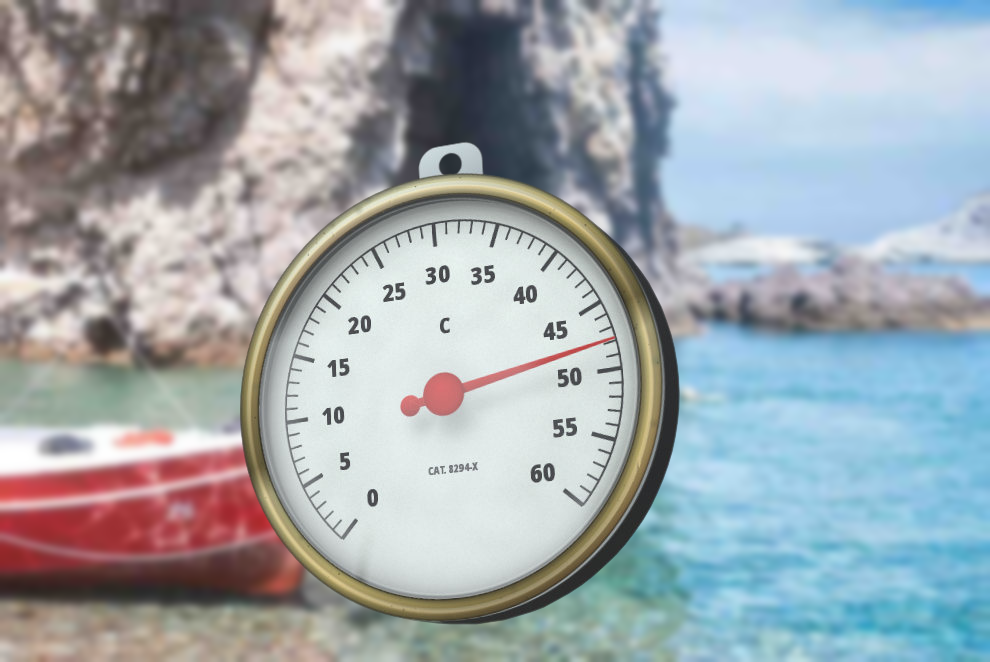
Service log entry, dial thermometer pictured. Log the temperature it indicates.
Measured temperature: 48 °C
